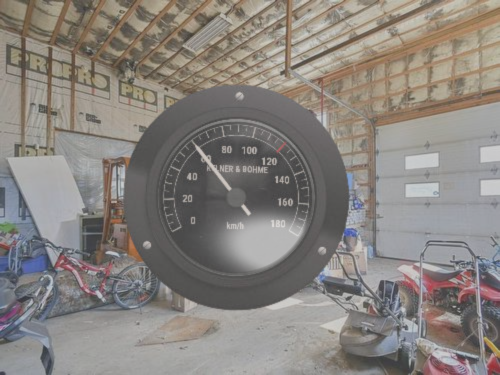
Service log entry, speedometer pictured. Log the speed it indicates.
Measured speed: 60 km/h
